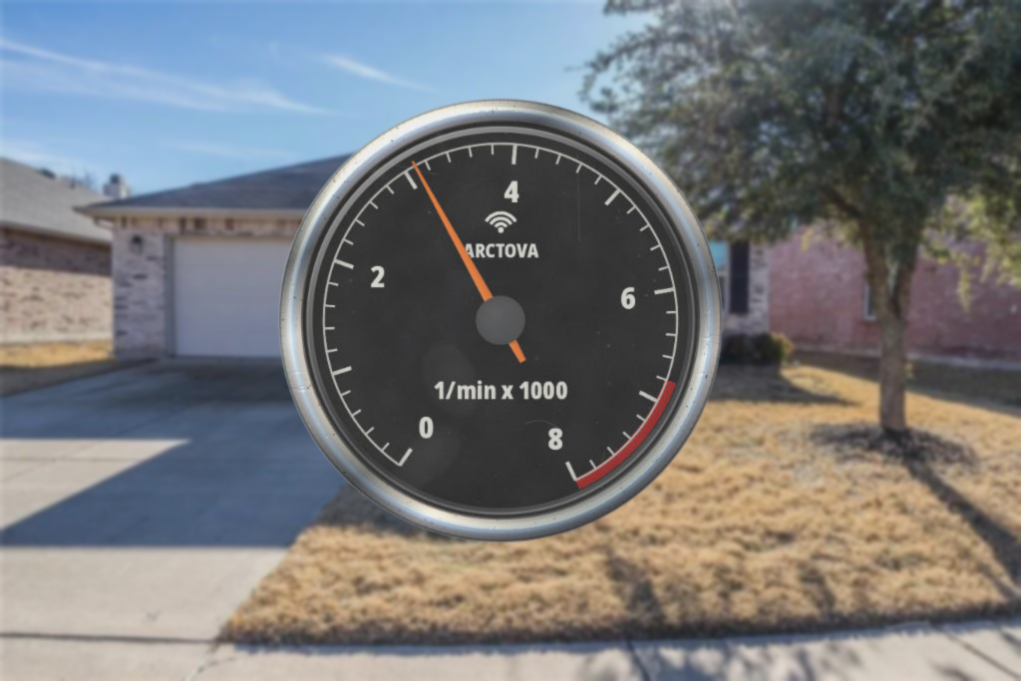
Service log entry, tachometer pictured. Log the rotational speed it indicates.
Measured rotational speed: 3100 rpm
